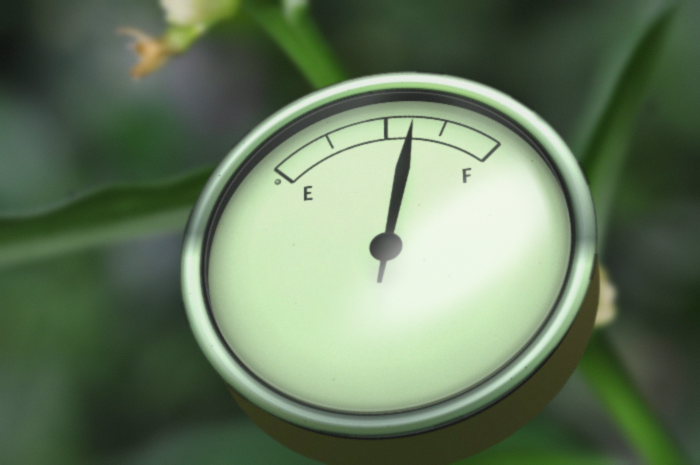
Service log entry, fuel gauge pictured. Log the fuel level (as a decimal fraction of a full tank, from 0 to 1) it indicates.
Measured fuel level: 0.625
